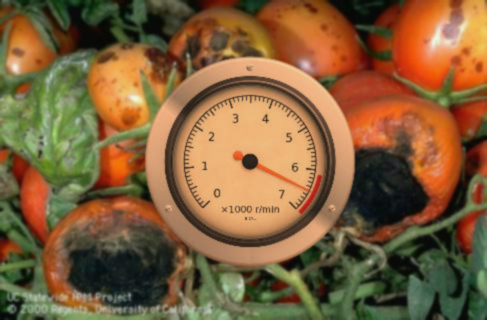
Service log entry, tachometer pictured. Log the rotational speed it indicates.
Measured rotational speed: 6500 rpm
